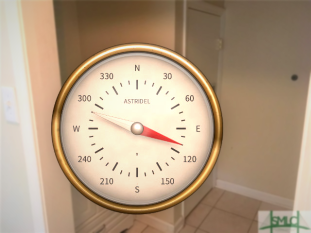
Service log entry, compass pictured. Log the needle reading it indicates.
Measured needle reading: 110 °
